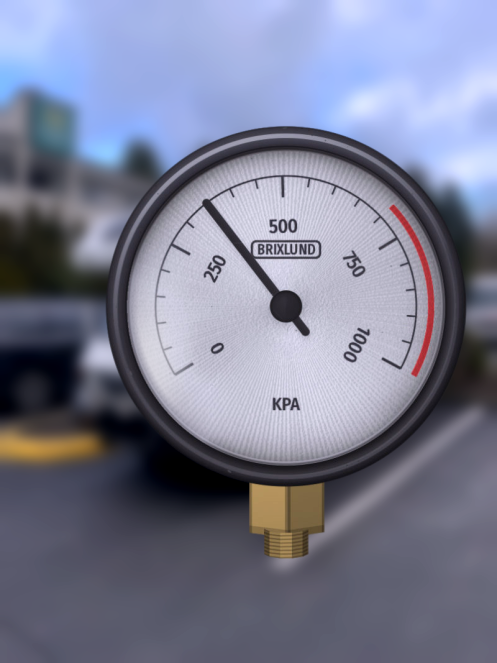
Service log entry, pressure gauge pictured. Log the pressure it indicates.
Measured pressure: 350 kPa
